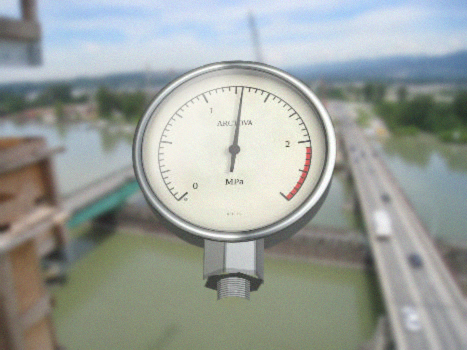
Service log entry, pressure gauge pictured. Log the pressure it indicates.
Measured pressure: 1.3 MPa
